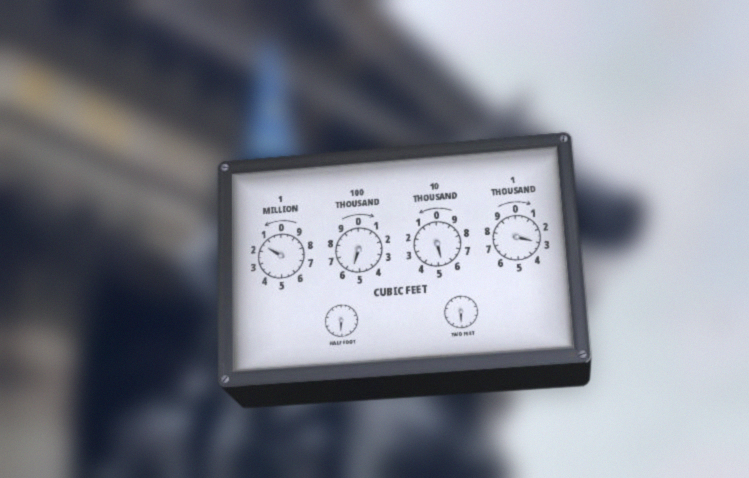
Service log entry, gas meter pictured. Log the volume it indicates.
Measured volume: 155300 ft³
